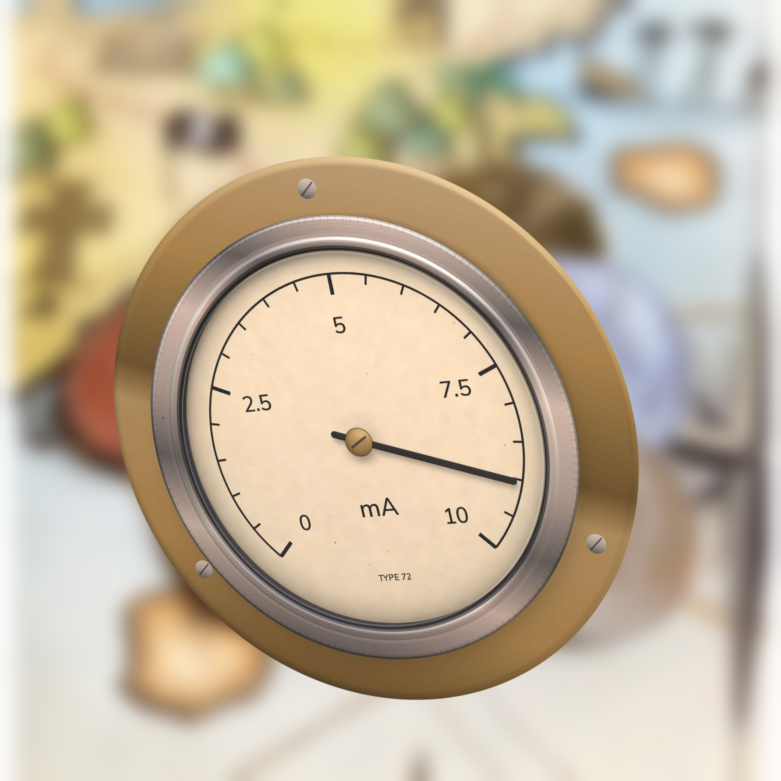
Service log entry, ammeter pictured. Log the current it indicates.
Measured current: 9 mA
